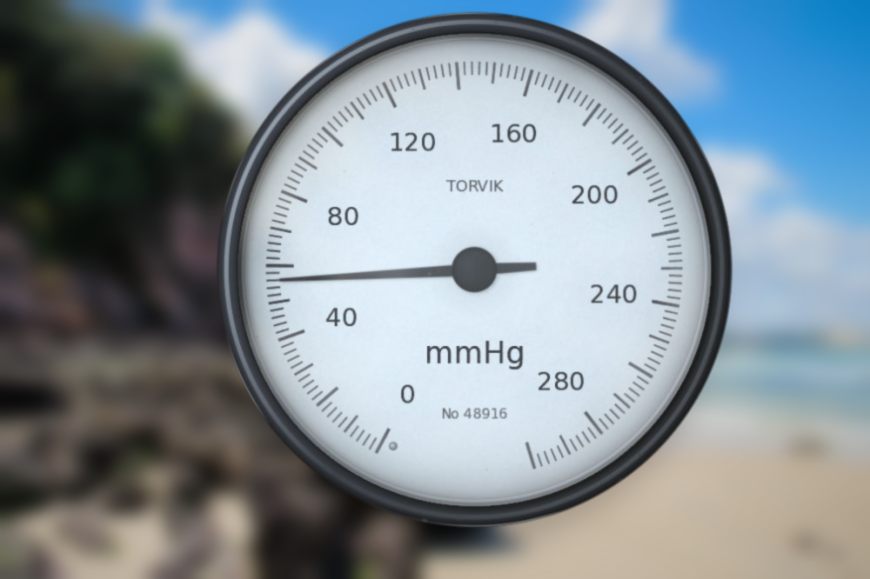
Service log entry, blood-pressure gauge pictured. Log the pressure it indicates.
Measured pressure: 56 mmHg
